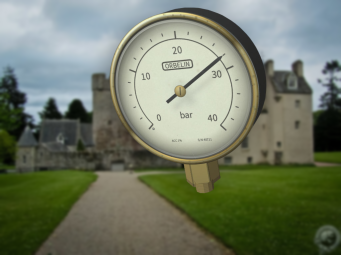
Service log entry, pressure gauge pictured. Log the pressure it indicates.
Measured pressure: 28 bar
